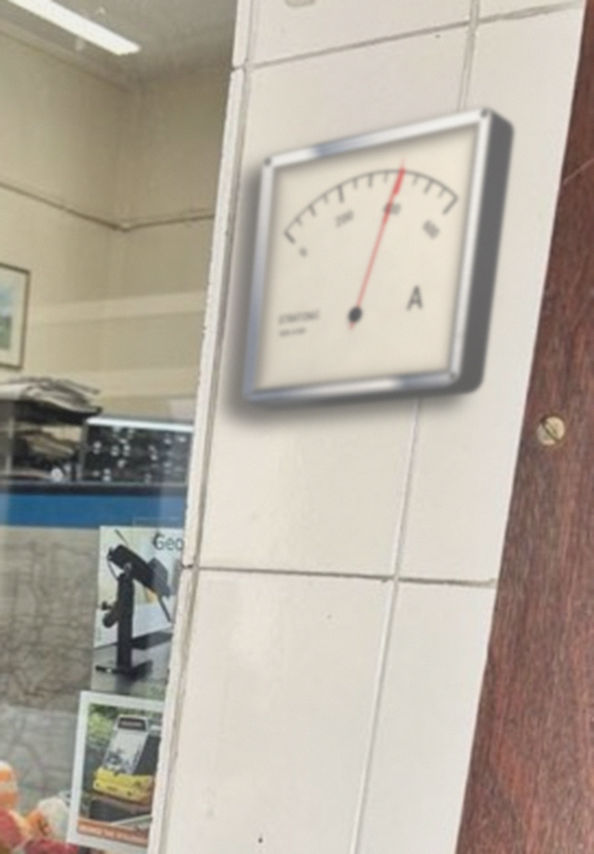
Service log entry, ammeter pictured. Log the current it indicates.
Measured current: 400 A
